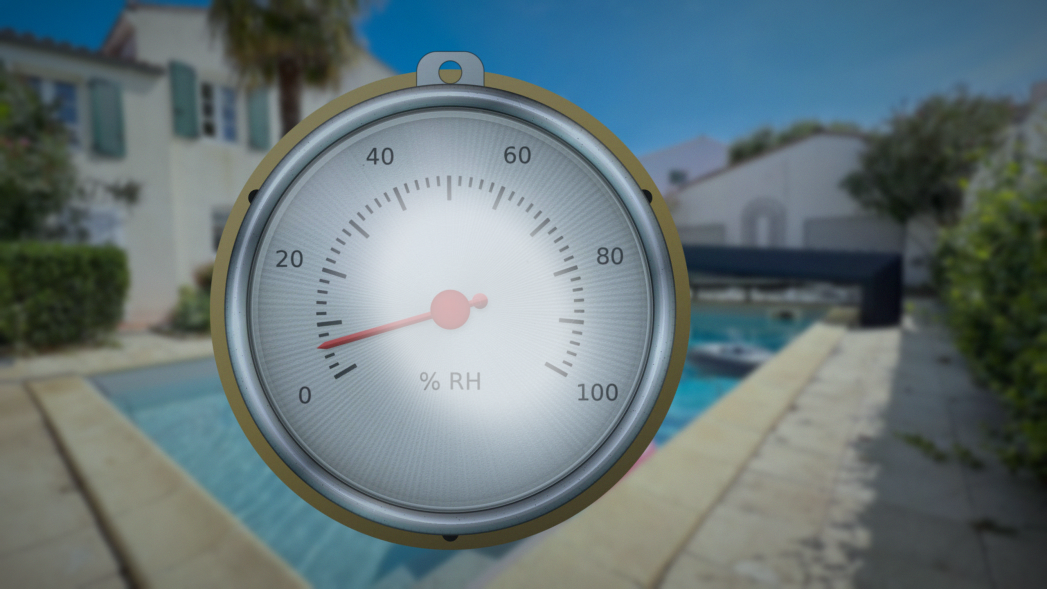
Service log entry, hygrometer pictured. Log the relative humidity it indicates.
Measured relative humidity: 6 %
